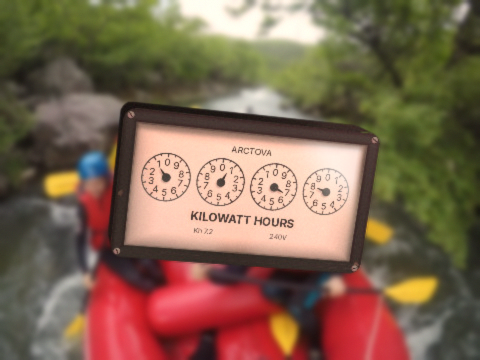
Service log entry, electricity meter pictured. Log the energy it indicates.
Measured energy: 1068 kWh
